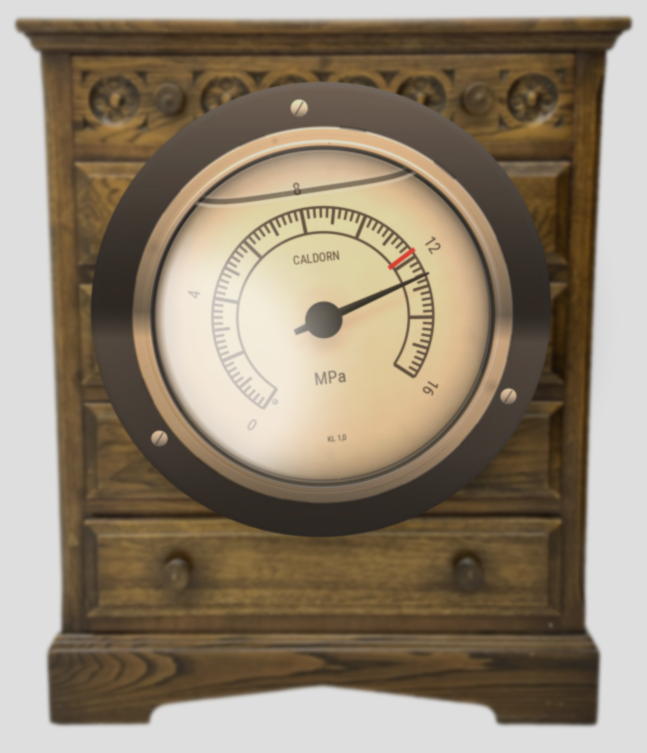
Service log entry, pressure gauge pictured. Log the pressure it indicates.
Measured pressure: 12.6 MPa
